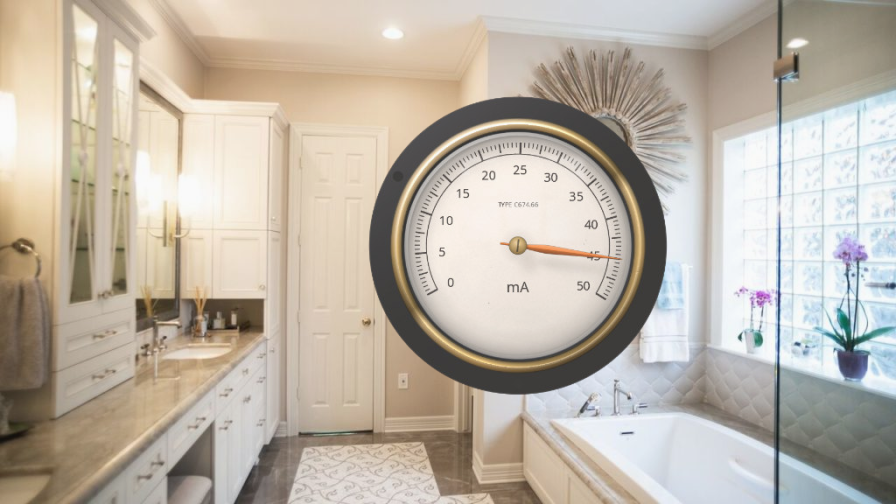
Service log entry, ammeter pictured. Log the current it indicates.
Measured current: 45 mA
